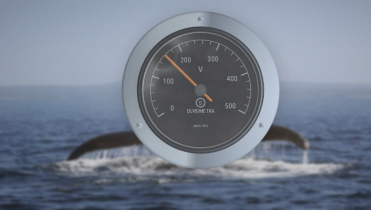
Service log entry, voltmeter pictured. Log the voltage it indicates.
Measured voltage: 160 V
